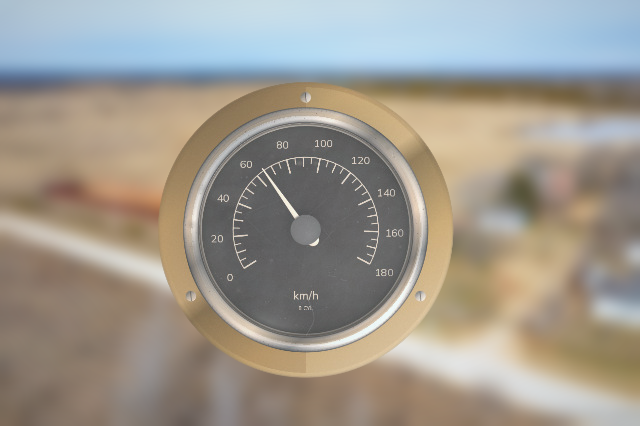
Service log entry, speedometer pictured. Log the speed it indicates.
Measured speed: 65 km/h
